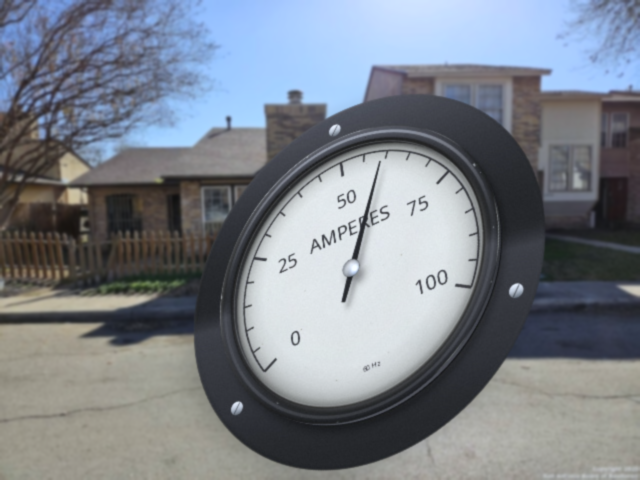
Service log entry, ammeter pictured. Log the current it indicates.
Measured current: 60 A
